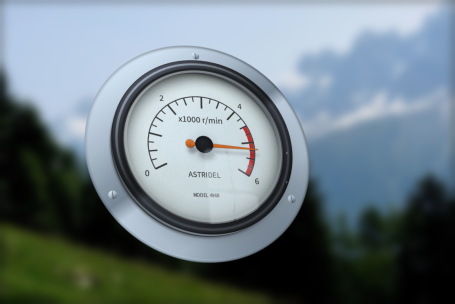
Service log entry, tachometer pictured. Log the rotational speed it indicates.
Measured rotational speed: 5250 rpm
